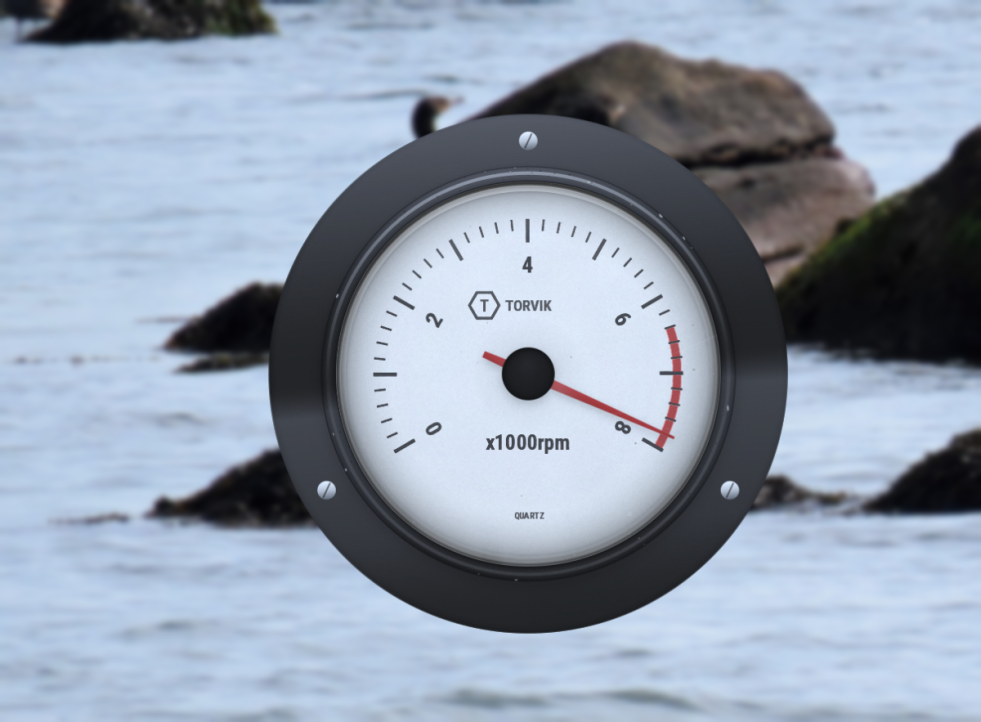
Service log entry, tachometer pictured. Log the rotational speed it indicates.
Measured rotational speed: 7800 rpm
